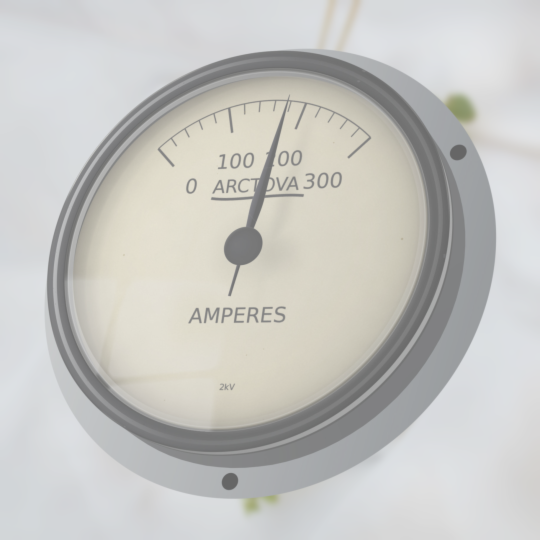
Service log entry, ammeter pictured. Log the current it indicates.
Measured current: 180 A
